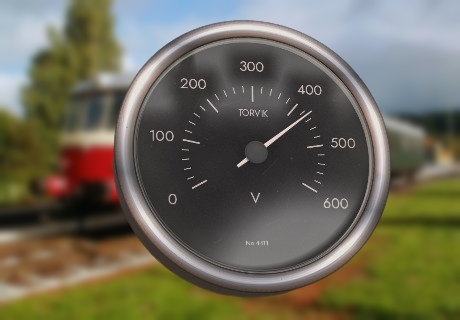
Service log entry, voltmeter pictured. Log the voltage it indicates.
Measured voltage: 430 V
